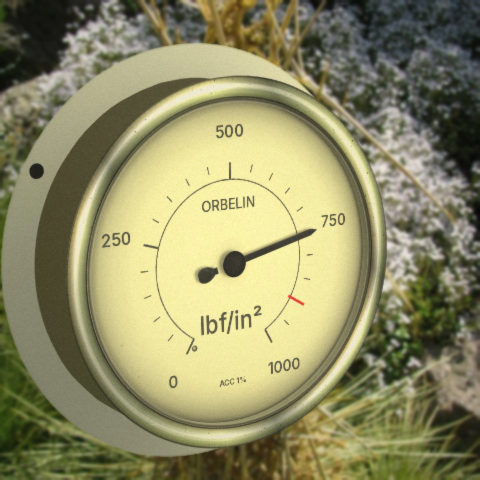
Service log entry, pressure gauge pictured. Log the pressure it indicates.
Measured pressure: 750 psi
